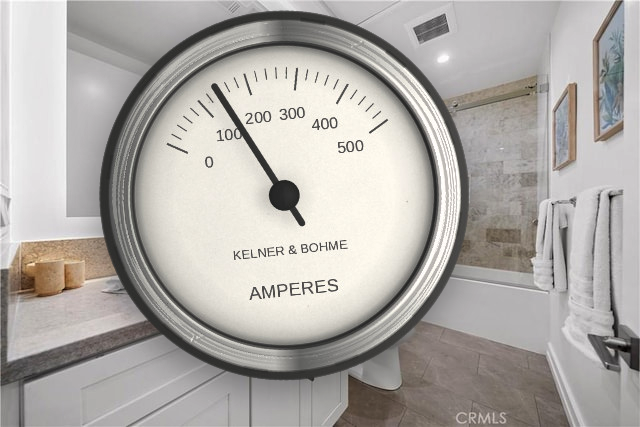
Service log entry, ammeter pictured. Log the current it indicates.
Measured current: 140 A
